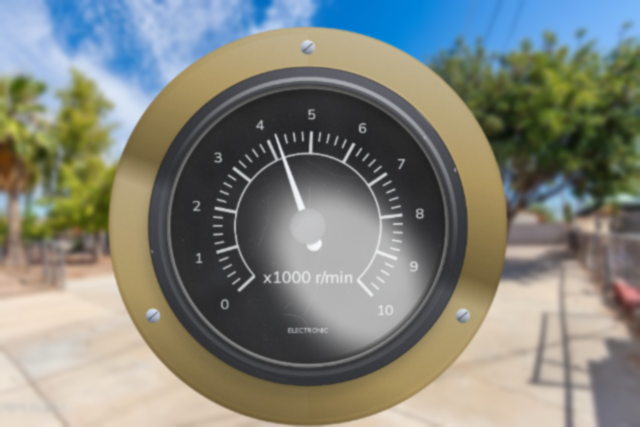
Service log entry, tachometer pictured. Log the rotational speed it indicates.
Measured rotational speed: 4200 rpm
